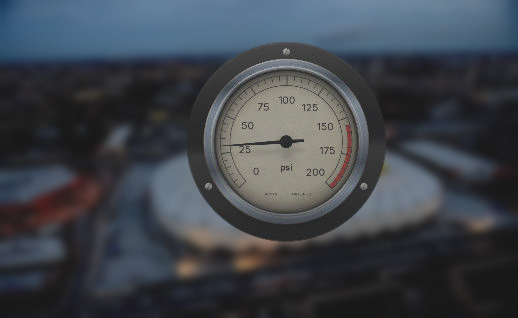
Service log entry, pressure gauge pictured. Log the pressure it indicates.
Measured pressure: 30 psi
